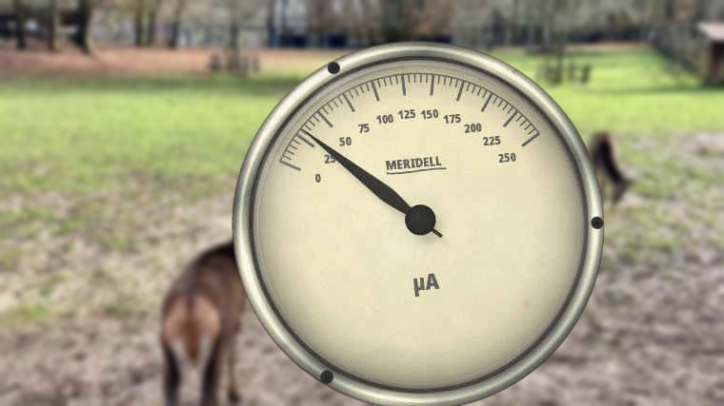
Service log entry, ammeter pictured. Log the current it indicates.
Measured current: 30 µA
